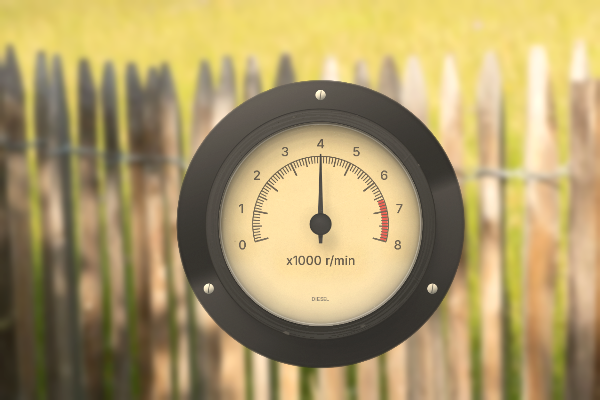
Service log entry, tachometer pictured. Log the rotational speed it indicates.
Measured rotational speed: 4000 rpm
